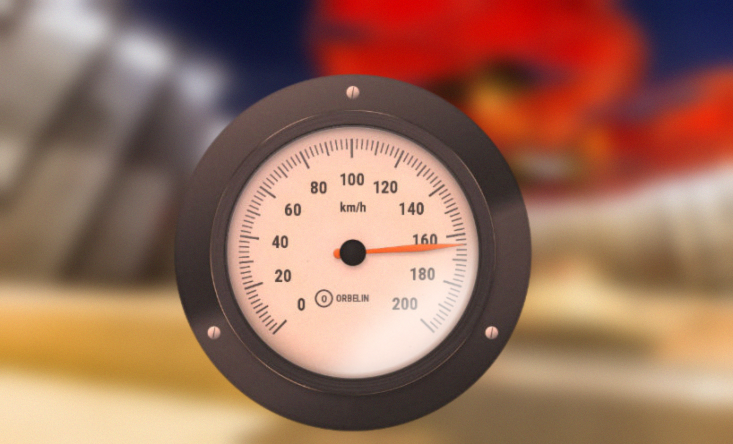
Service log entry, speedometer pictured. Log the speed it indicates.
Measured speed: 164 km/h
